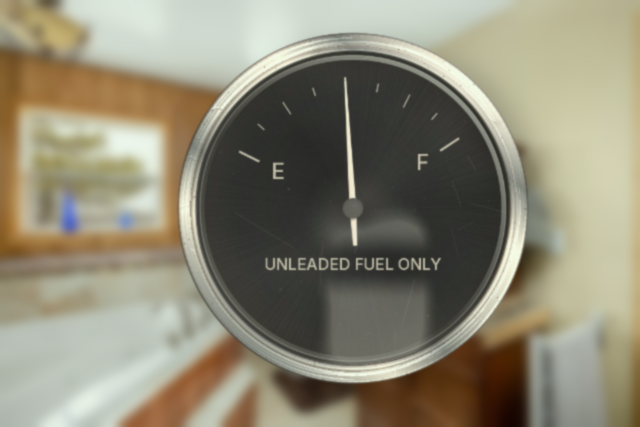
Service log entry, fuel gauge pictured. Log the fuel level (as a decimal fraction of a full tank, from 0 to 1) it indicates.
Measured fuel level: 0.5
